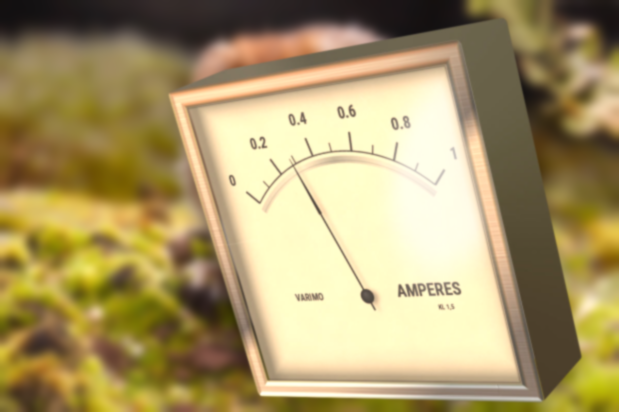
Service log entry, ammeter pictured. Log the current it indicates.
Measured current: 0.3 A
